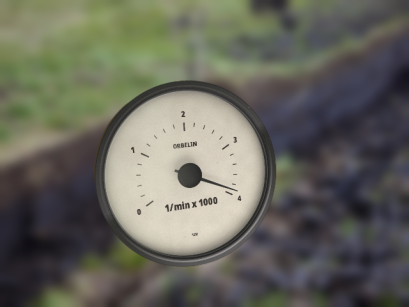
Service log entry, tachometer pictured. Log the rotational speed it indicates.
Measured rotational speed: 3900 rpm
